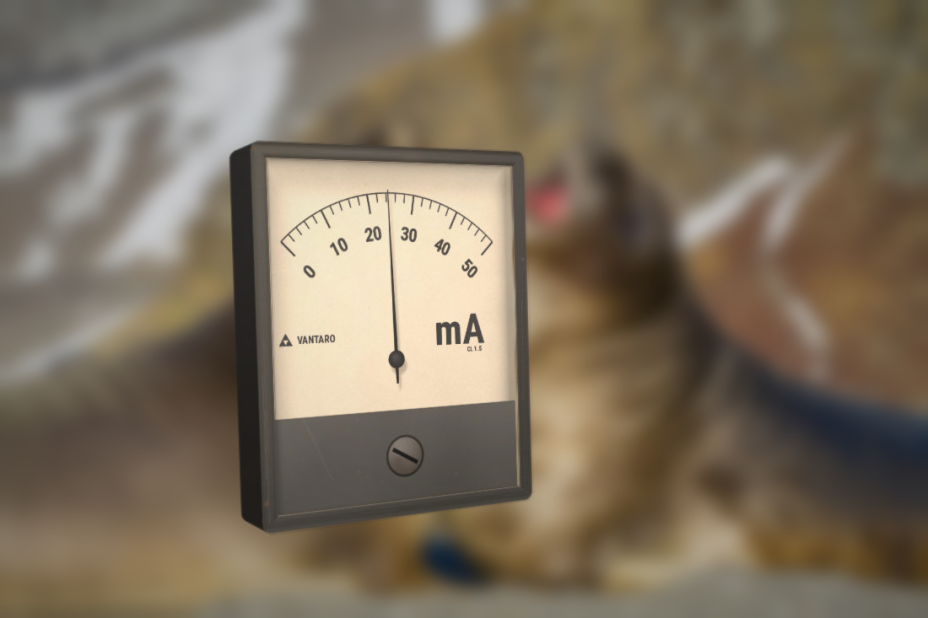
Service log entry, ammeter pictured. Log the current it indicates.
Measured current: 24 mA
